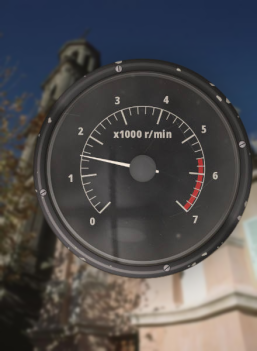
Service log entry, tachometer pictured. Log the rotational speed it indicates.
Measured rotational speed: 1500 rpm
